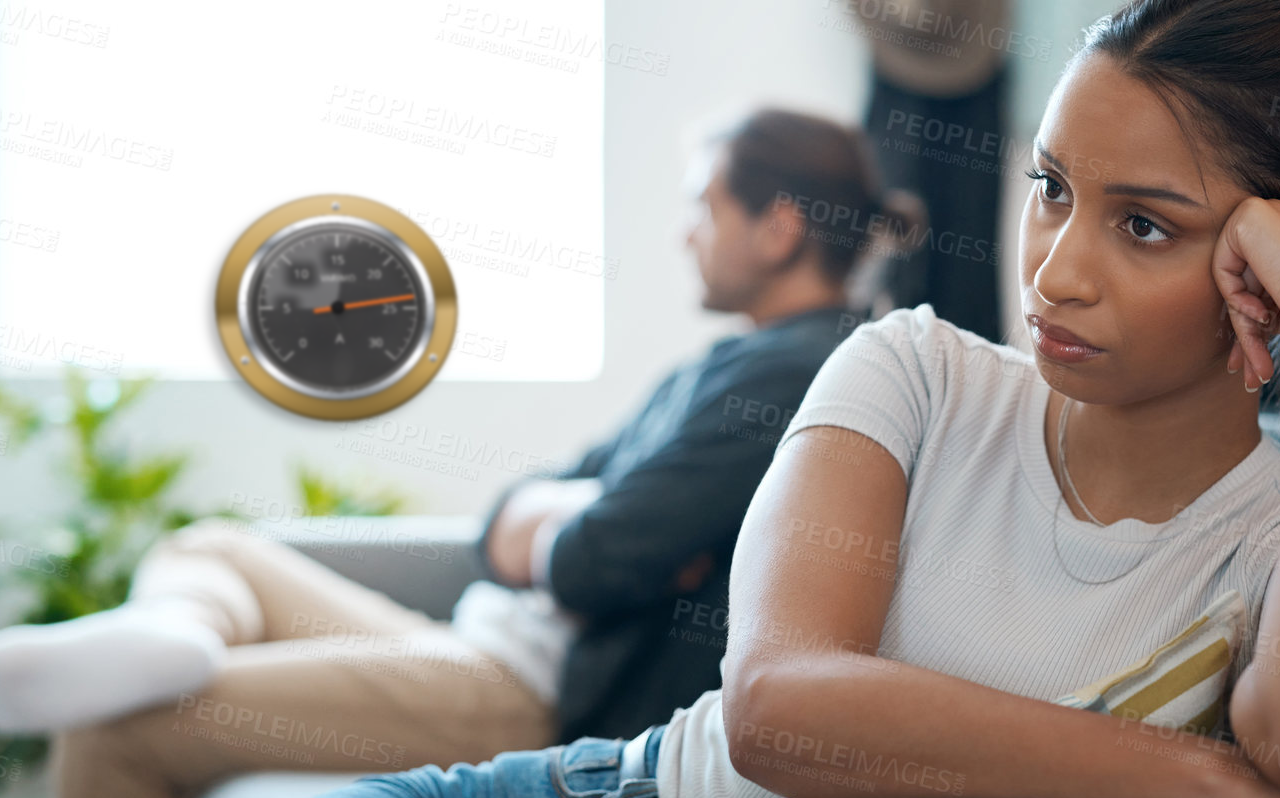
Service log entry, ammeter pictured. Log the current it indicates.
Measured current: 24 A
